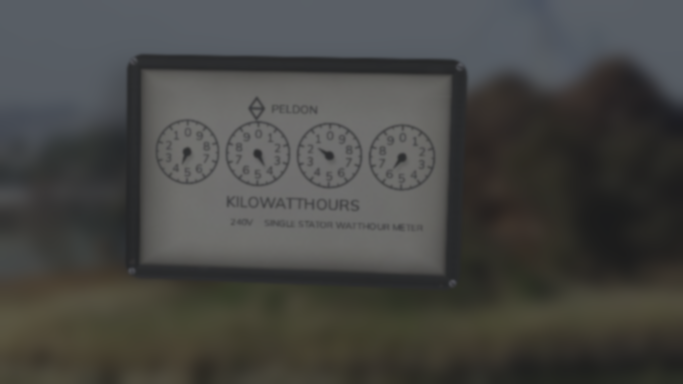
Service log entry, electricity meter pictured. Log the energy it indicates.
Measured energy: 4416 kWh
